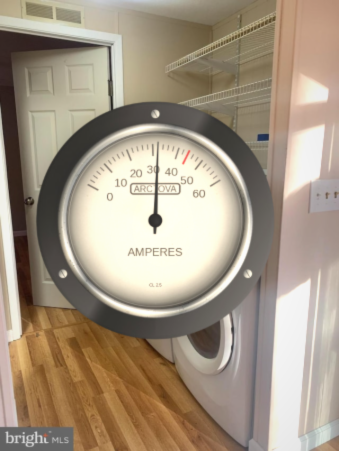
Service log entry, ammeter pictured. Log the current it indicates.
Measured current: 32 A
